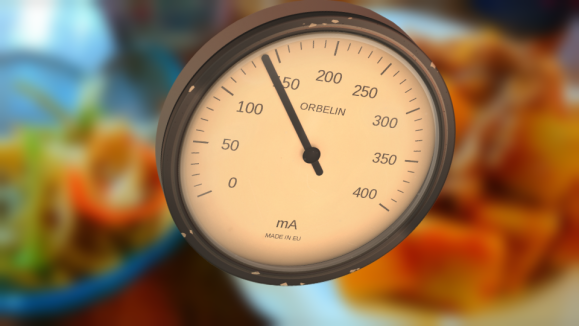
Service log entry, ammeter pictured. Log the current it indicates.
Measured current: 140 mA
